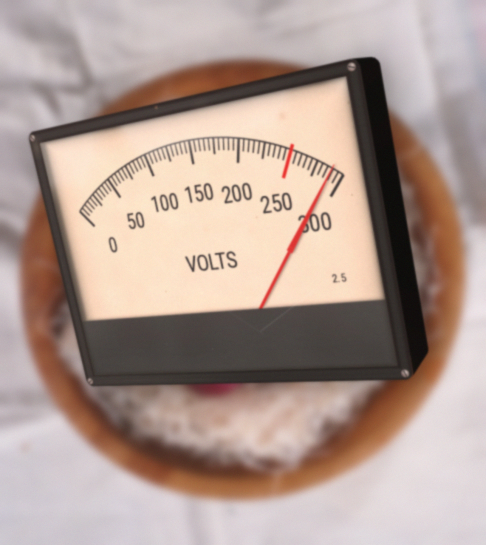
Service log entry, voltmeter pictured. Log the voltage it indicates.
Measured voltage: 290 V
